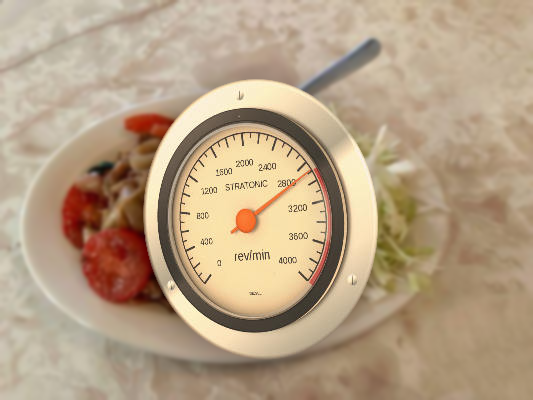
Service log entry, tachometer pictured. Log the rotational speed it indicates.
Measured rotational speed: 2900 rpm
